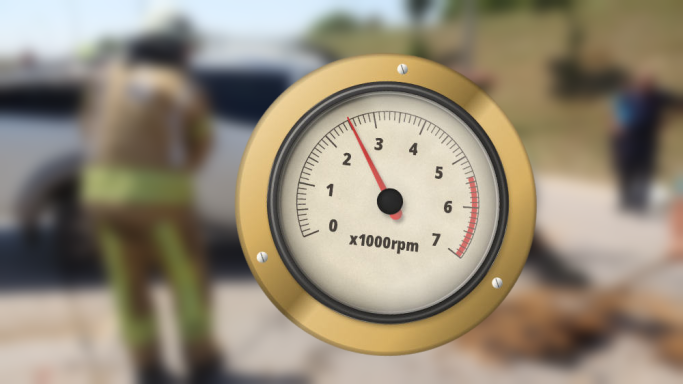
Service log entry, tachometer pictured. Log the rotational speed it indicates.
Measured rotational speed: 2500 rpm
